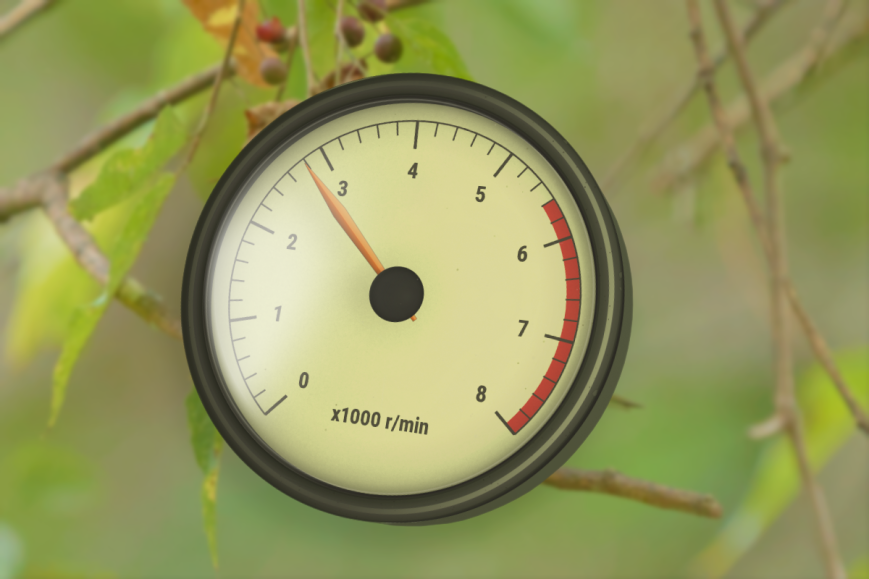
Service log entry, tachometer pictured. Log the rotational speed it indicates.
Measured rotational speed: 2800 rpm
